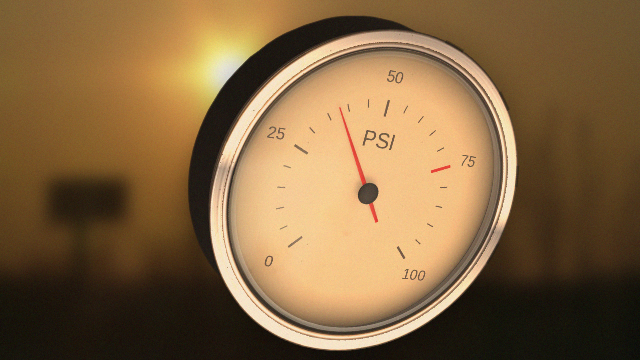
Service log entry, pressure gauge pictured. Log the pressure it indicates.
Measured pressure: 37.5 psi
